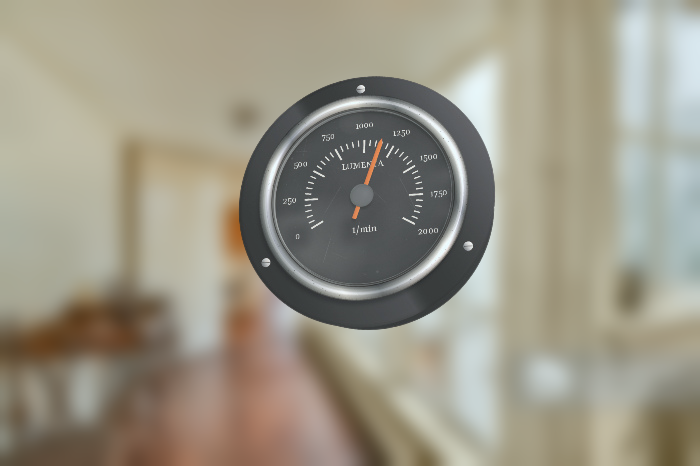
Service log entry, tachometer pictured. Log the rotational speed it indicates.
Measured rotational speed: 1150 rpm
